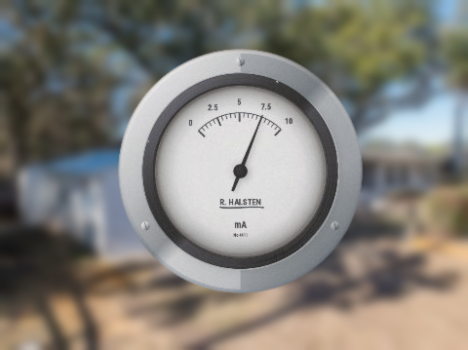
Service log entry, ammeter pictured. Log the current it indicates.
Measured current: 7.5 mA
